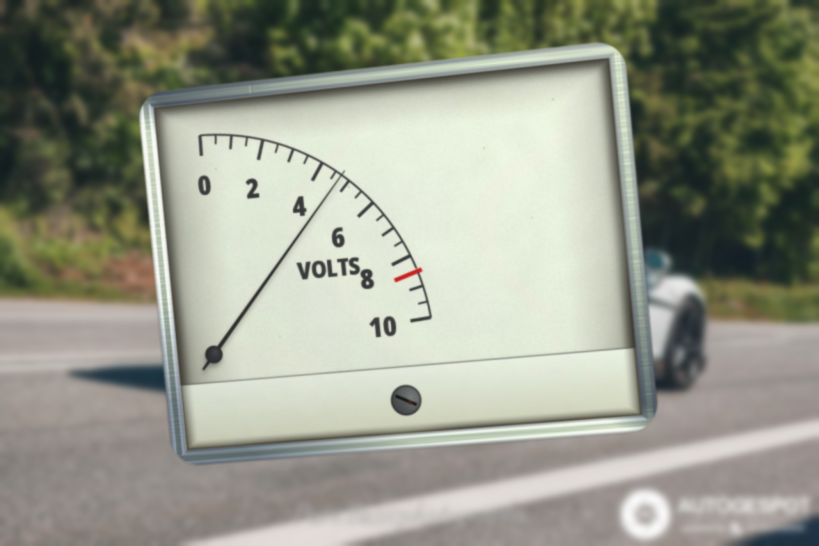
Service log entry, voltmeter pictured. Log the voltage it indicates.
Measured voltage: 4.75 V
